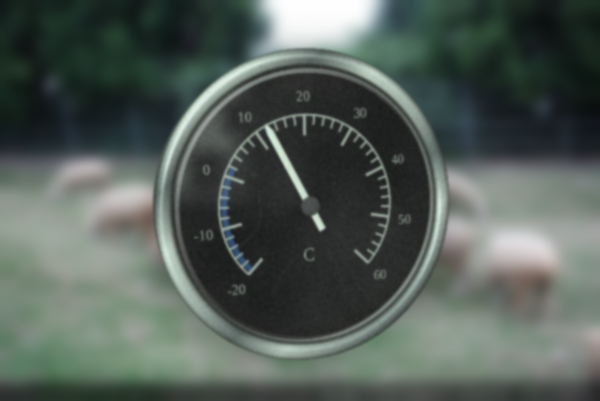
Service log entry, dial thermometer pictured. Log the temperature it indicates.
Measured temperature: 12 °C
